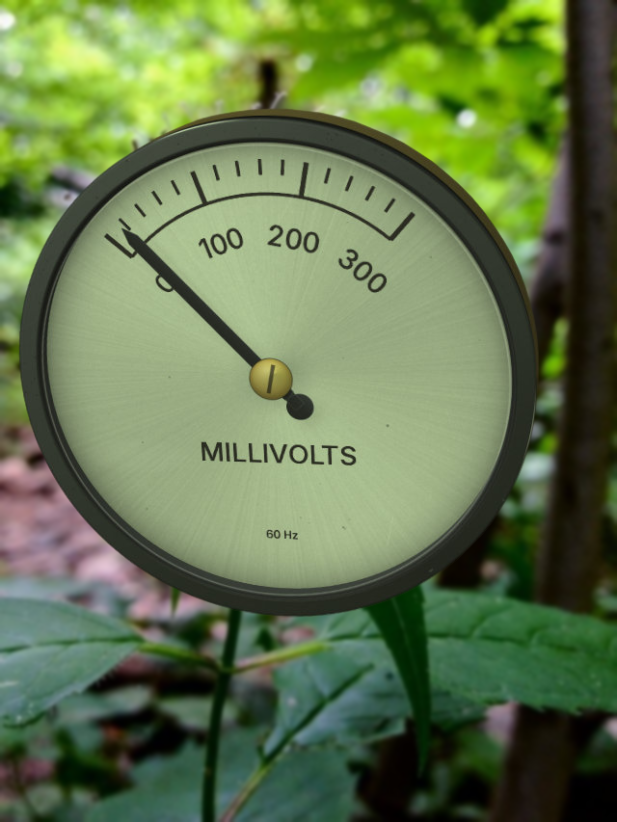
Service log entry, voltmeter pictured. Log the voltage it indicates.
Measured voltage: 20 mV
